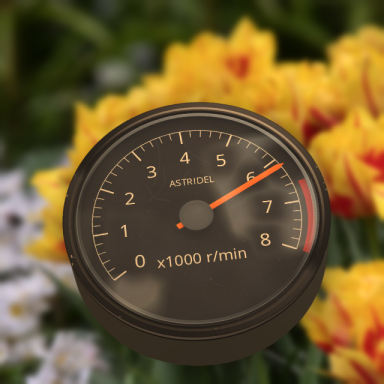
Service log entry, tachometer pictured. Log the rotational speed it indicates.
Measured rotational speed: 6200 rpm
